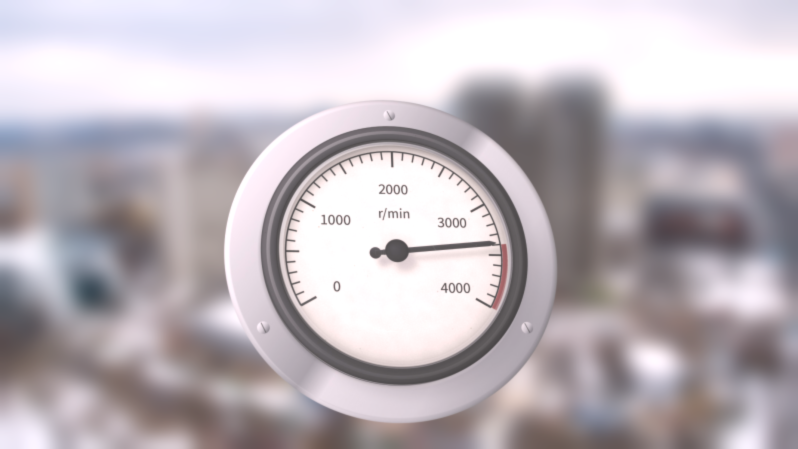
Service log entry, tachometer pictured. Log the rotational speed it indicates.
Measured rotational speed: 3400 rpm
